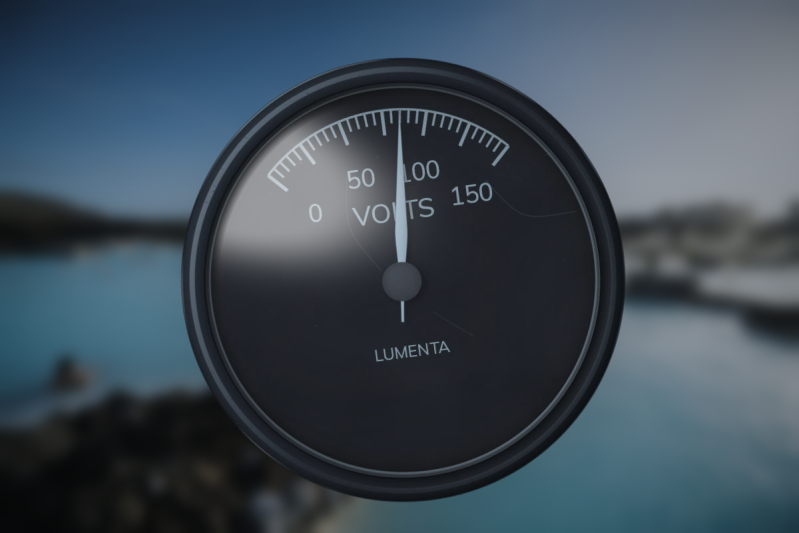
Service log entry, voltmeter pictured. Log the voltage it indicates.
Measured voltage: 85 V
